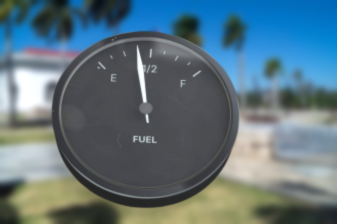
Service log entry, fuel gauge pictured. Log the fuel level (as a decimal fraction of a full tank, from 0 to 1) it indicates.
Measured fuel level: 0.375
